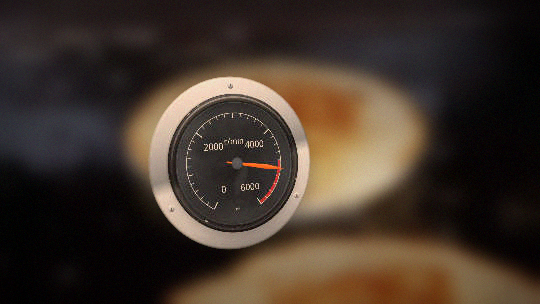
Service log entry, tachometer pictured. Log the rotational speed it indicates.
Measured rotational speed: 5000 rpm
